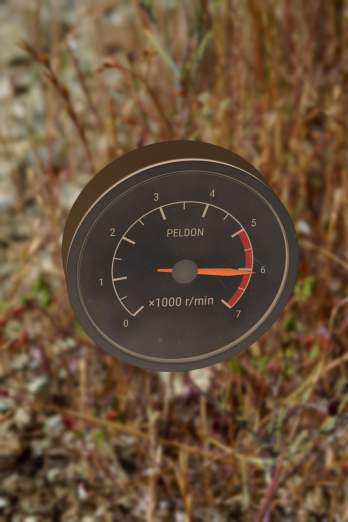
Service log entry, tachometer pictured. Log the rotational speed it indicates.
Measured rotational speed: 6000 rpm
